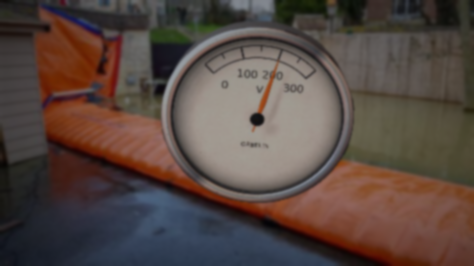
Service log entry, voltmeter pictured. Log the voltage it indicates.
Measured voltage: 200 V
